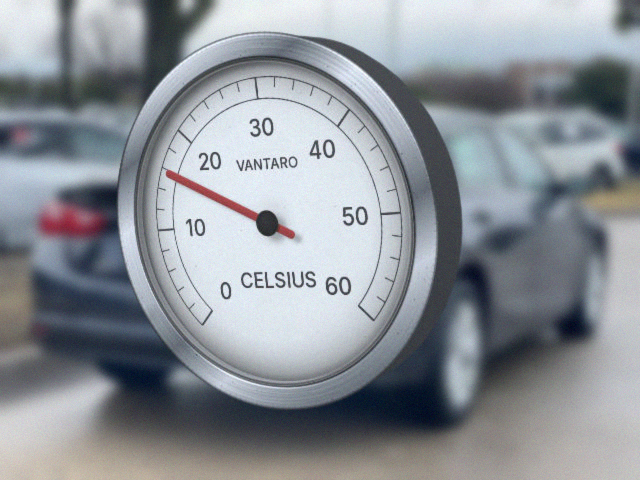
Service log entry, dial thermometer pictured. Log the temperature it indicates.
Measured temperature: 16 °C
